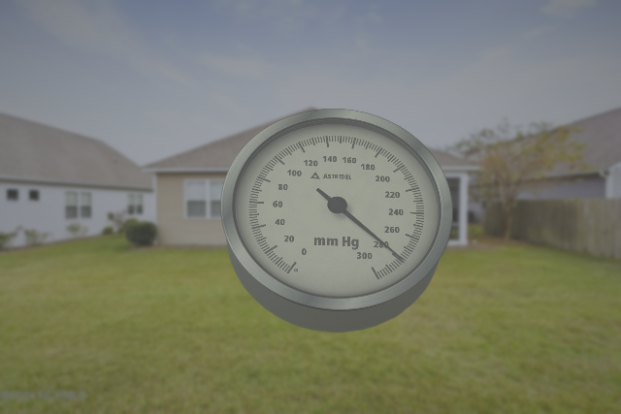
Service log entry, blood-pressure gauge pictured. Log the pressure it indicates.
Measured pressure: 280 mmHg
